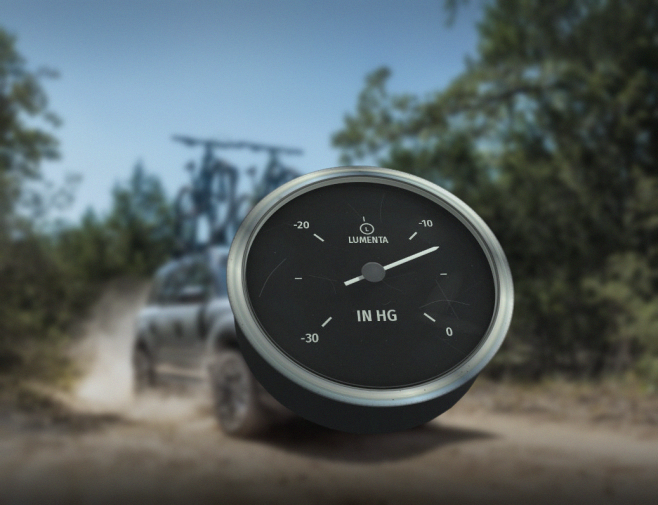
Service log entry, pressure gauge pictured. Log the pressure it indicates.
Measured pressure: -7.5 inHg
